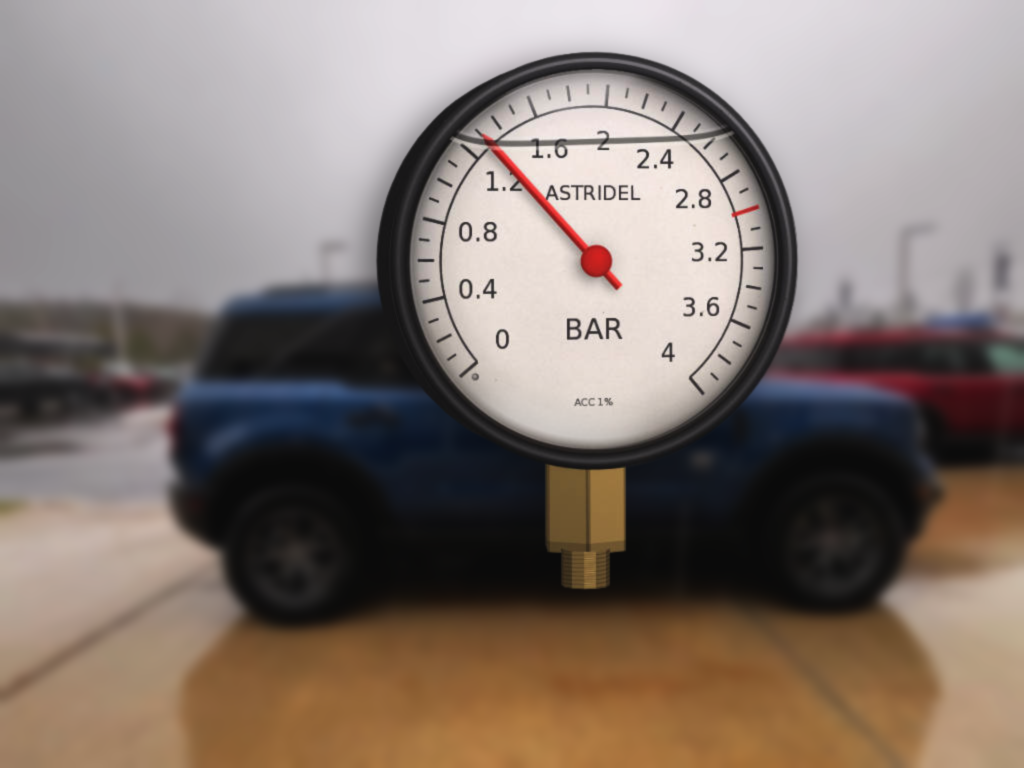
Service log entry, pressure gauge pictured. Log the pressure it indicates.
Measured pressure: 1.3 bar
